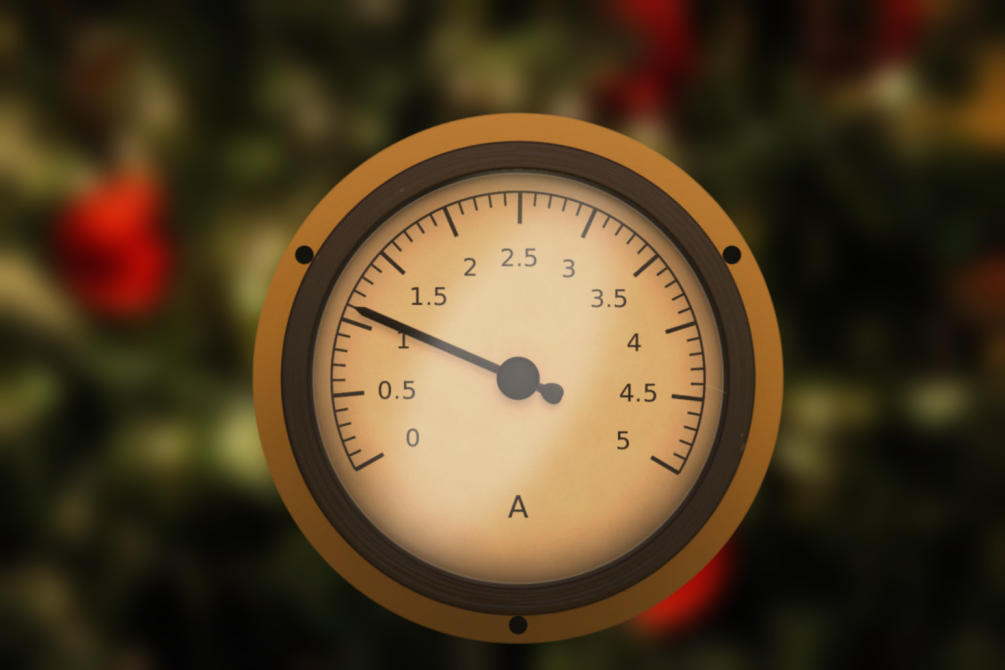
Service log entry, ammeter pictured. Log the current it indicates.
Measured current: 1.1 A
